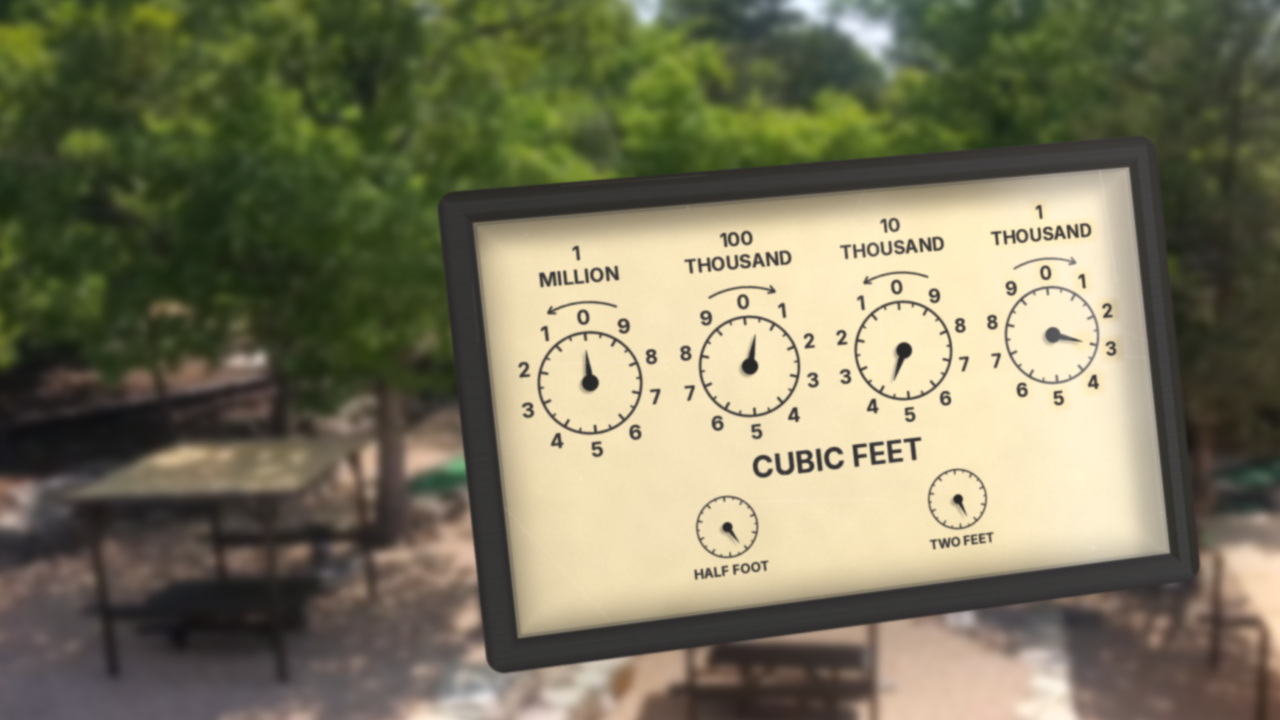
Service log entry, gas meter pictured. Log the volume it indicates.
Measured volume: 4300 ft³
